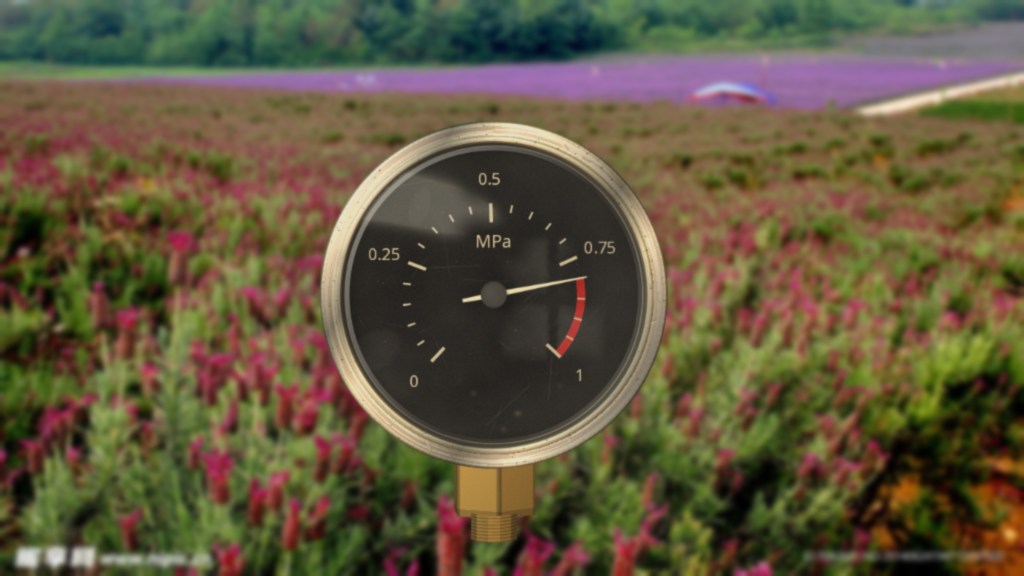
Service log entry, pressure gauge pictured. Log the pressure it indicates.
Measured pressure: 0.8 MPa
